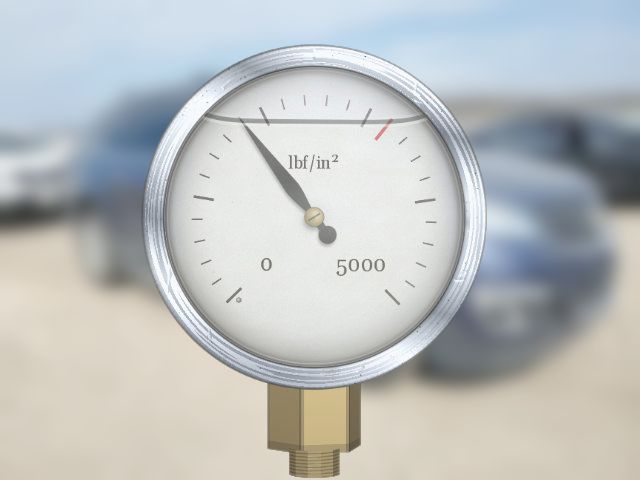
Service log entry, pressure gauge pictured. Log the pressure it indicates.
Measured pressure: 1800 psi
